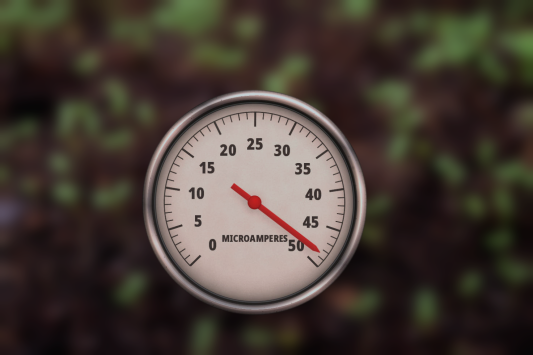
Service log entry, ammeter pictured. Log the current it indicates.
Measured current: 48.5 µA
